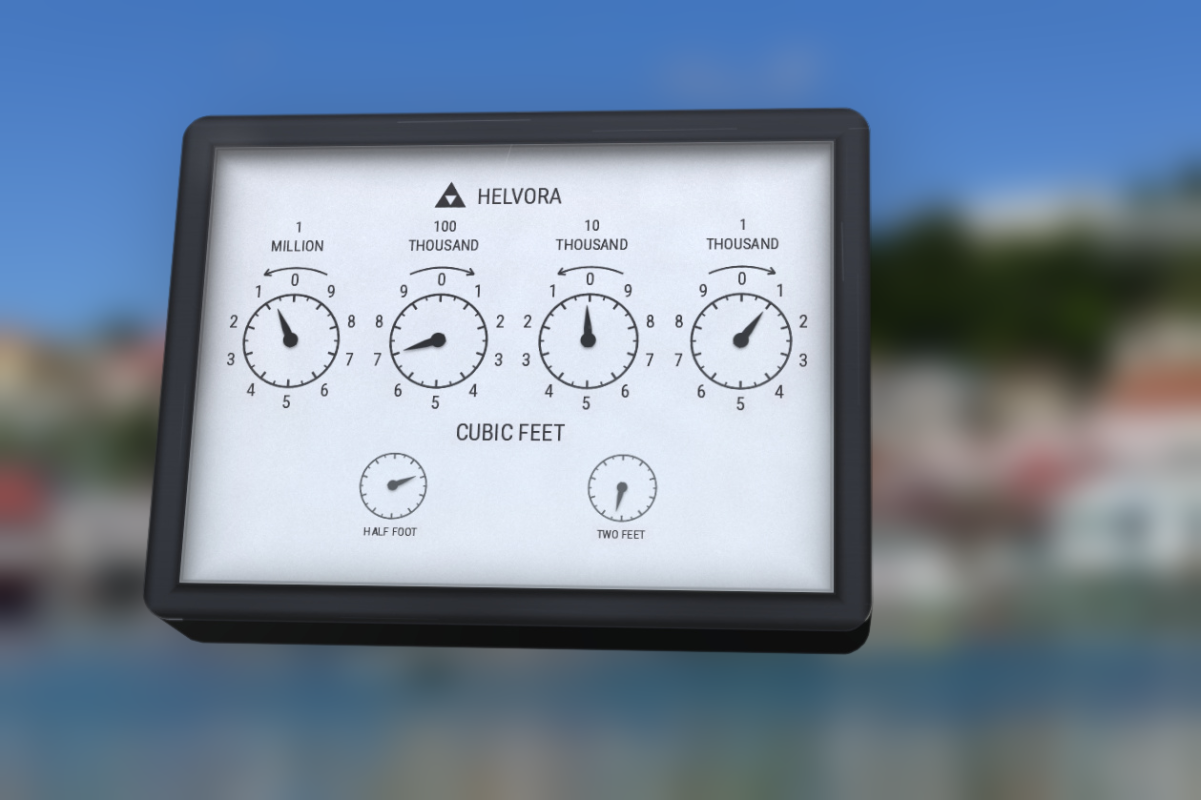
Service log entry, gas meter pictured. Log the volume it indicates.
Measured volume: 70100 ft³
